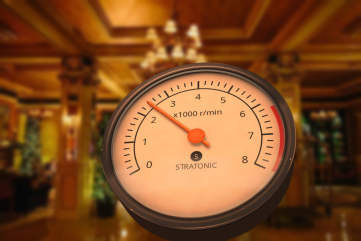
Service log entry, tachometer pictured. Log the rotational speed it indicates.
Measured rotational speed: 2400 rpm
